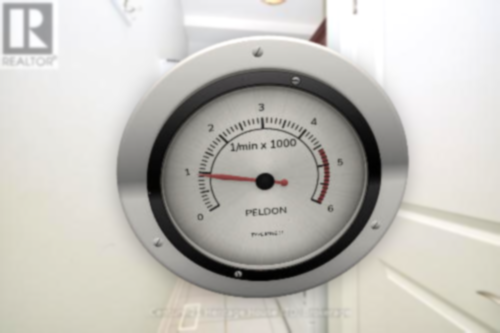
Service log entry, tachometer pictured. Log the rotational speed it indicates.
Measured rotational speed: 1000 rpm
